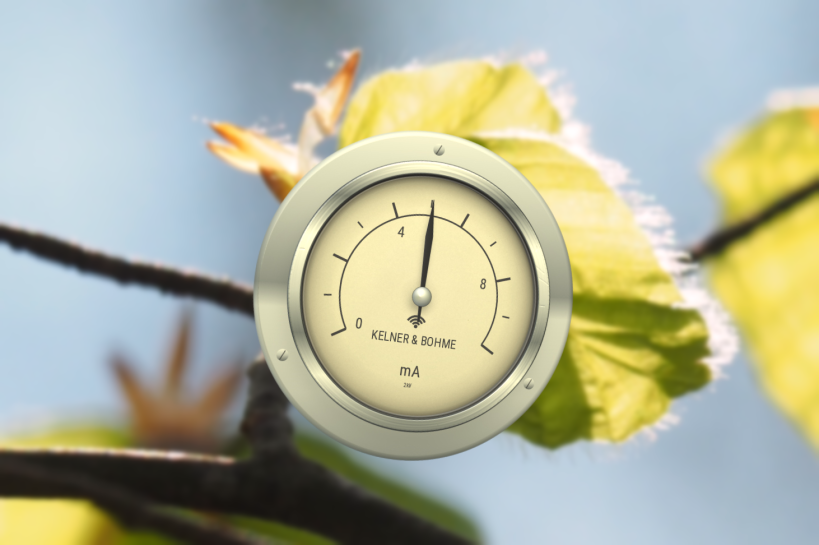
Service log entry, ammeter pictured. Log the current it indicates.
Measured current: 5 mA
